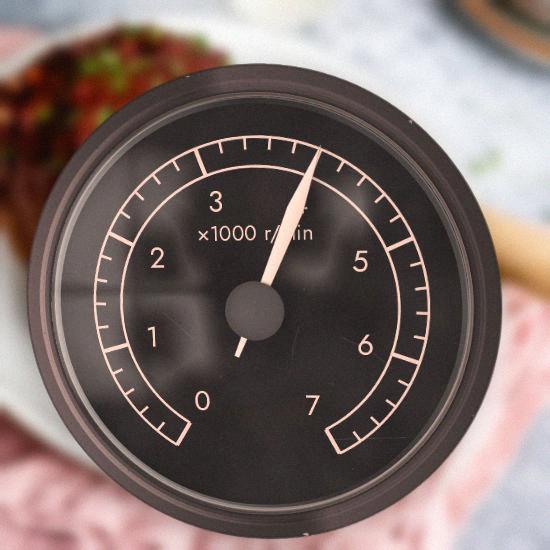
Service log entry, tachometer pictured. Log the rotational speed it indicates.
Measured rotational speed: 4000 rpm
